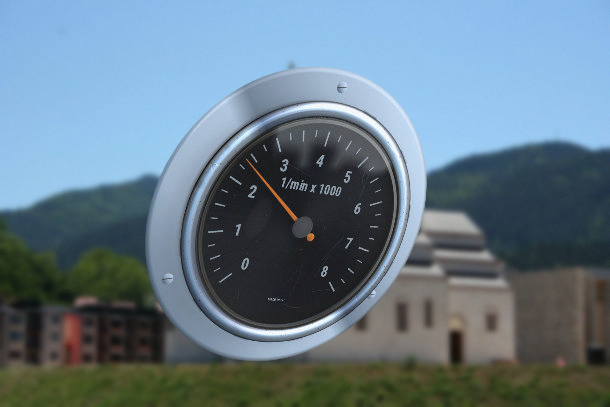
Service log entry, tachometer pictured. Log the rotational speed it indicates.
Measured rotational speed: 2375 rpm
